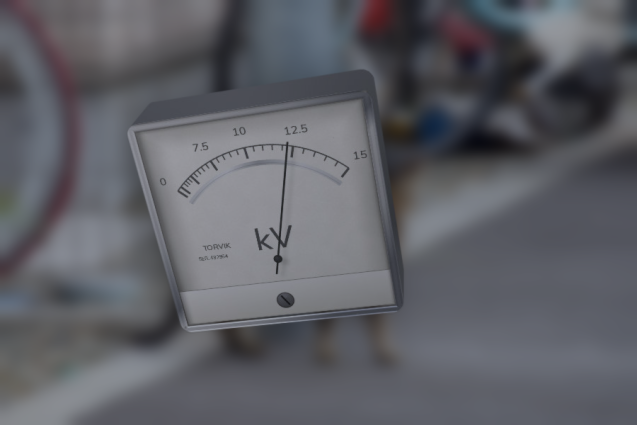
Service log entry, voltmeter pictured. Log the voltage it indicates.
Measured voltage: 12.25 kV
